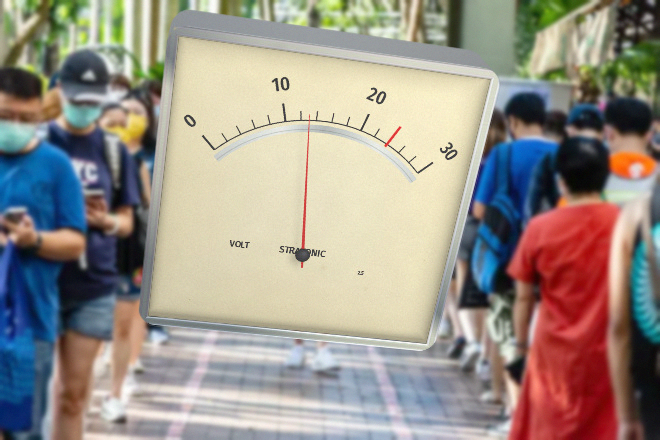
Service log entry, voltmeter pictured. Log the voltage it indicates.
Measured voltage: 13 V
